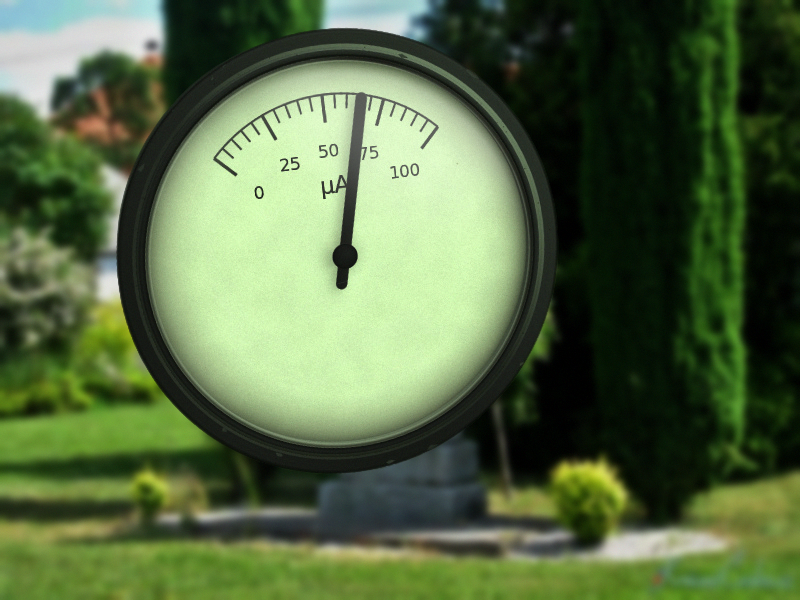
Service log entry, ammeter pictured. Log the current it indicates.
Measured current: 65 µA
